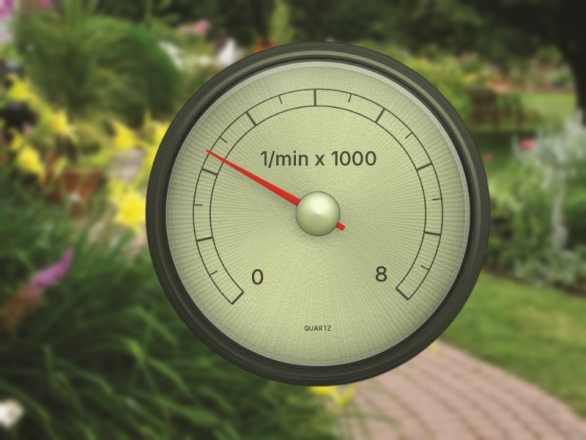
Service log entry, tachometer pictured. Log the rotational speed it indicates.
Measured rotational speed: 2250 rpm
